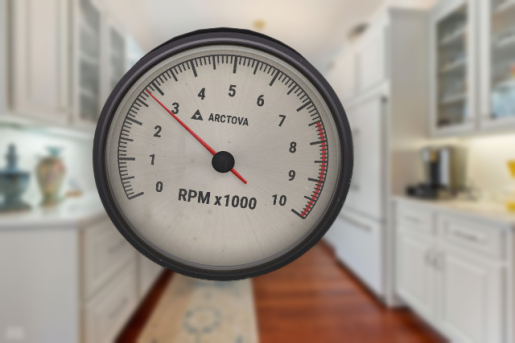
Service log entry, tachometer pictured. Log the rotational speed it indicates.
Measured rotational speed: 2800 rpm
